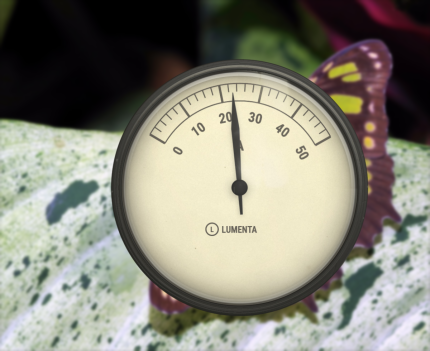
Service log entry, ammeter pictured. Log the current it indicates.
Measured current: 23 A
